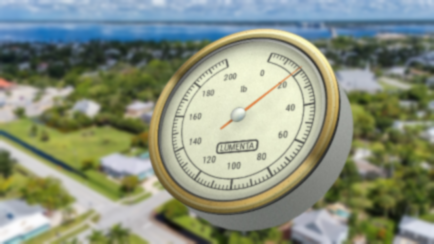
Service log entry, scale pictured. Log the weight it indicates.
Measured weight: 20 lb
